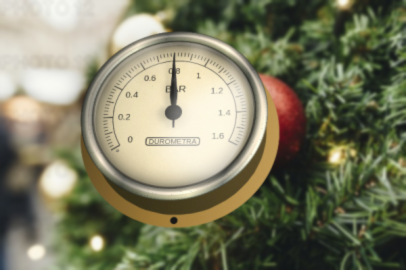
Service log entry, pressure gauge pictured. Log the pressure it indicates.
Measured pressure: 0.8 bar
